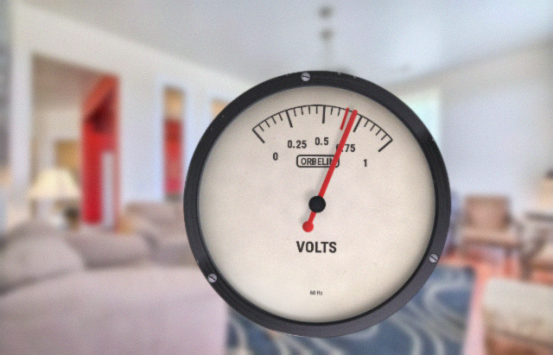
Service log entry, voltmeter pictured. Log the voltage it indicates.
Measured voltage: 0.7 V
